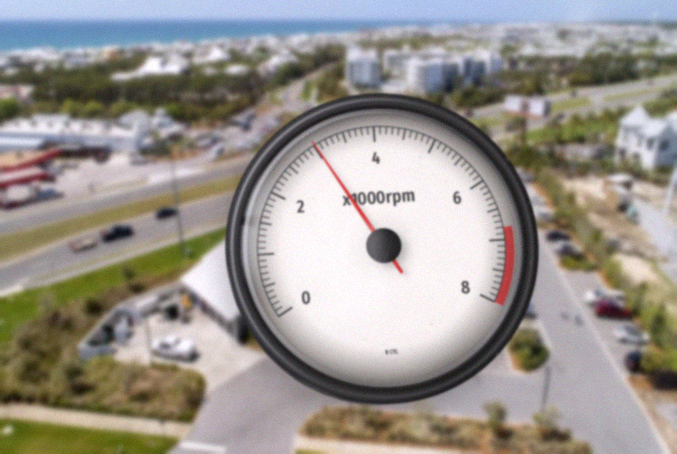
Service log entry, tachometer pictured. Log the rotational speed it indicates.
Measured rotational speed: 3000 rpm
